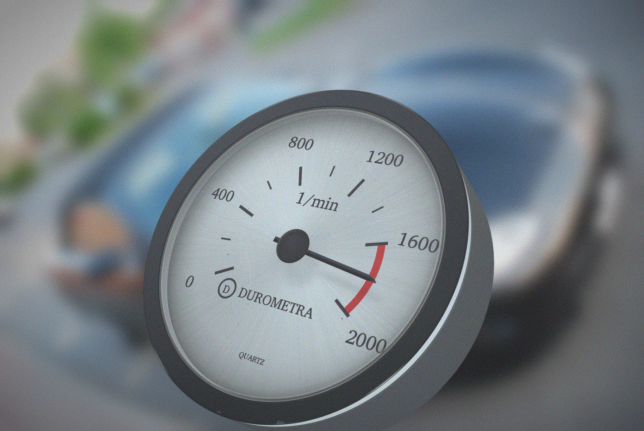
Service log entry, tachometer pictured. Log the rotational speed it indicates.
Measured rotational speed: 1800 rpm
